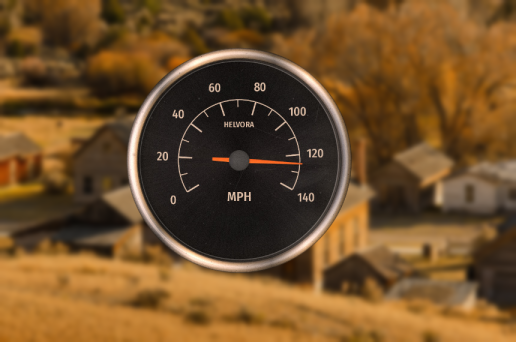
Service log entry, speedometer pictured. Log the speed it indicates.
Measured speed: 125 mph
